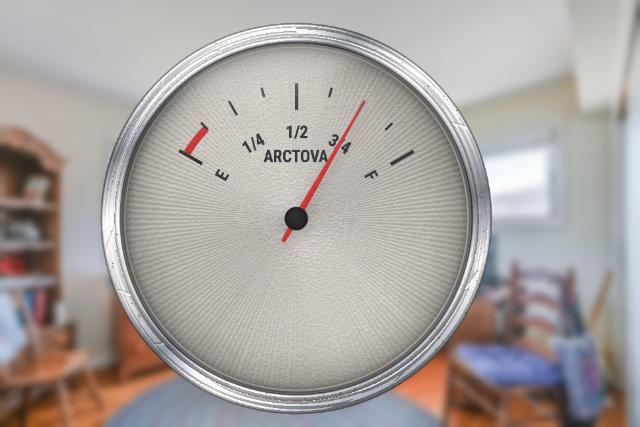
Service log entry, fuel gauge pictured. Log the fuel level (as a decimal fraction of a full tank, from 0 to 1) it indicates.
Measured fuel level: 0.75
